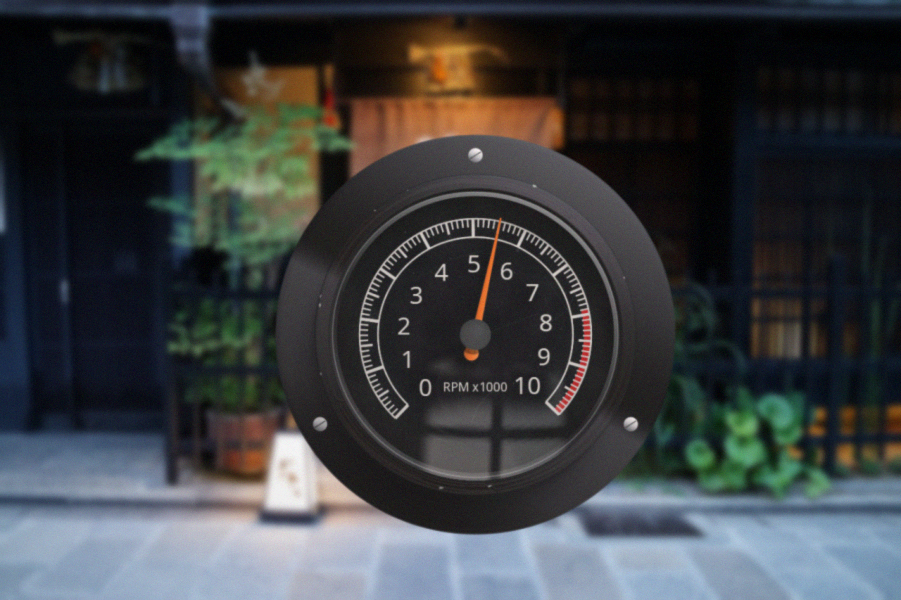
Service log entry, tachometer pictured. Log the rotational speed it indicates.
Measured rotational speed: 5500 rpm
